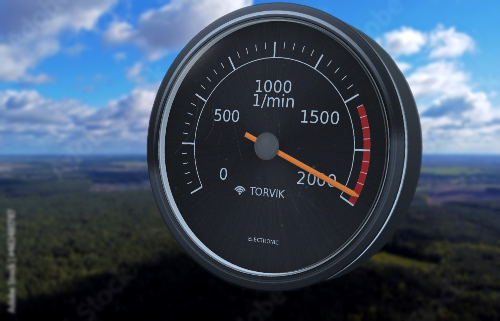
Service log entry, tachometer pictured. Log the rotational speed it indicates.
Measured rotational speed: 1950 rpm
